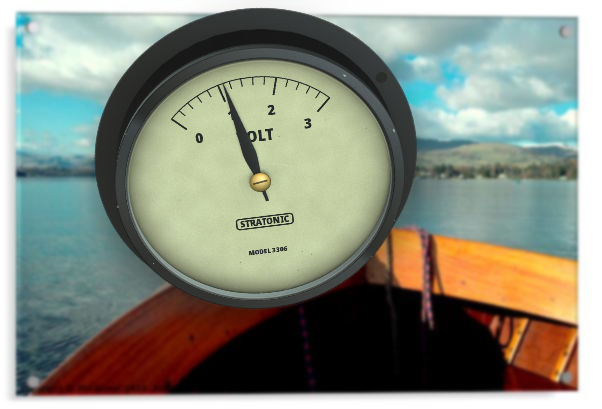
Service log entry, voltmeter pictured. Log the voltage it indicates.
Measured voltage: 1.1 V
